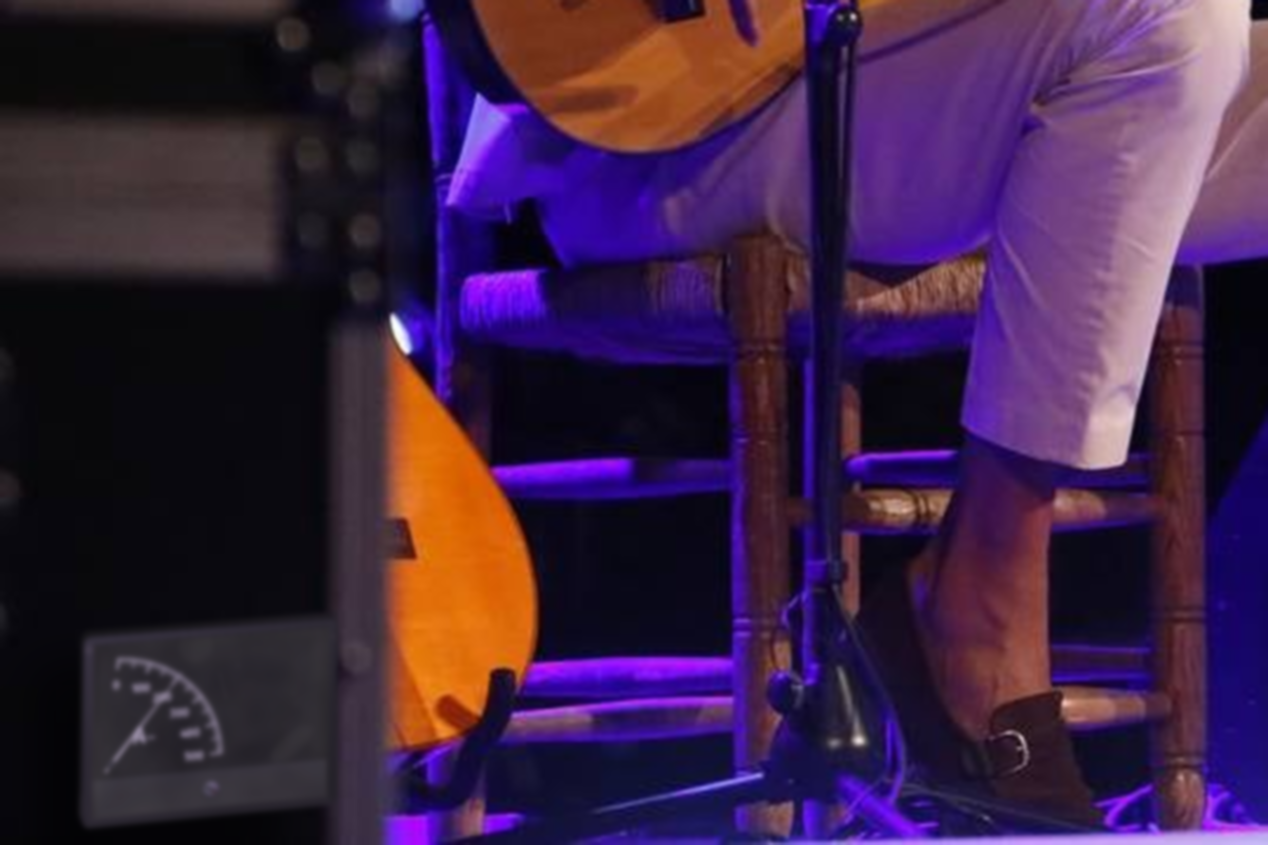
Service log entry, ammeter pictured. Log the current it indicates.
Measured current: 200 A
